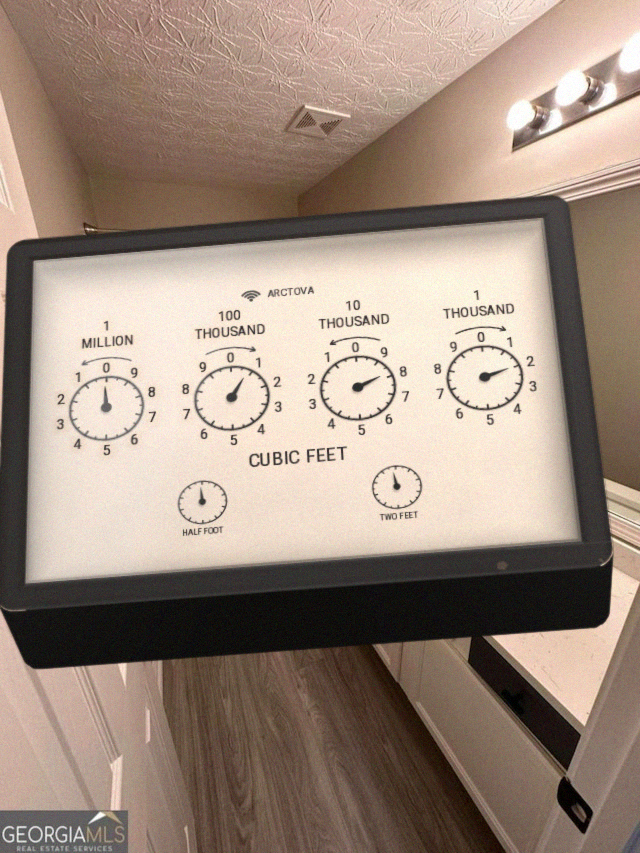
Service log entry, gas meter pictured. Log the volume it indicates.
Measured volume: 8200 ft³
